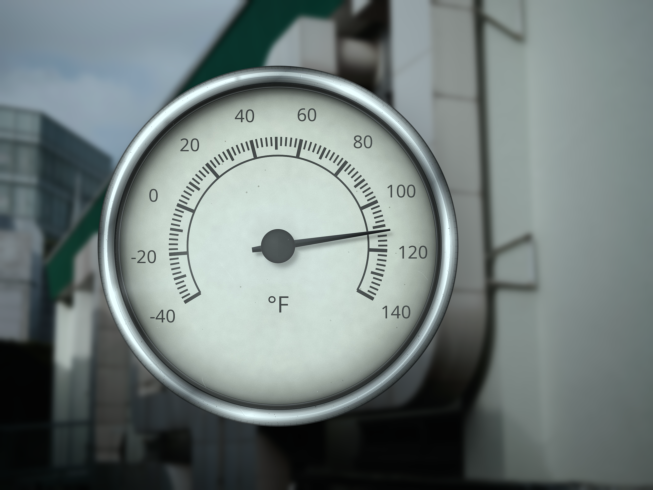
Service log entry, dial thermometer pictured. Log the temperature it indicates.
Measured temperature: 112 °F
